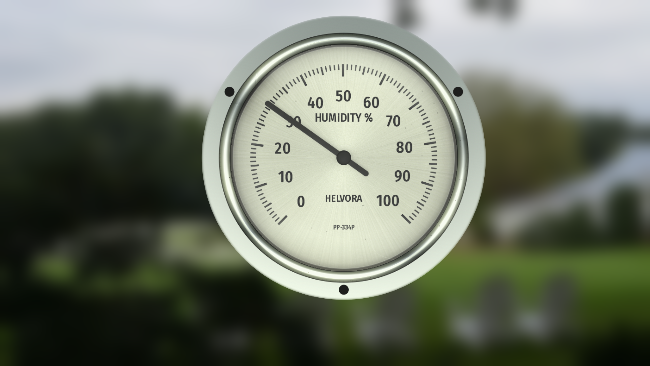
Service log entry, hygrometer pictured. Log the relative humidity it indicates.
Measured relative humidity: 30 %
